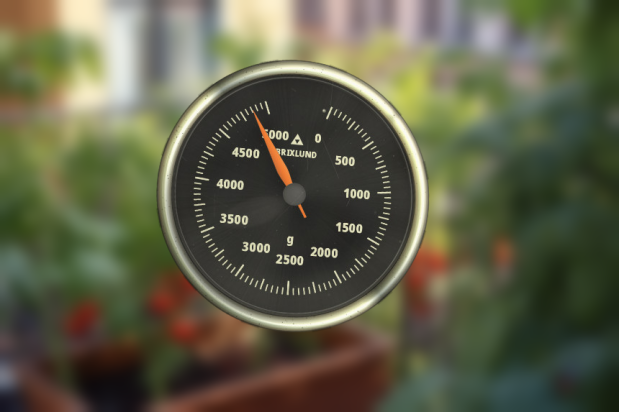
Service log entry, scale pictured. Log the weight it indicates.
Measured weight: 4850 g
